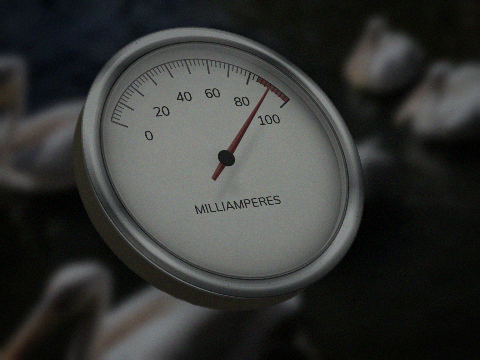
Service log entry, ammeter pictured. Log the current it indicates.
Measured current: 90 mA
